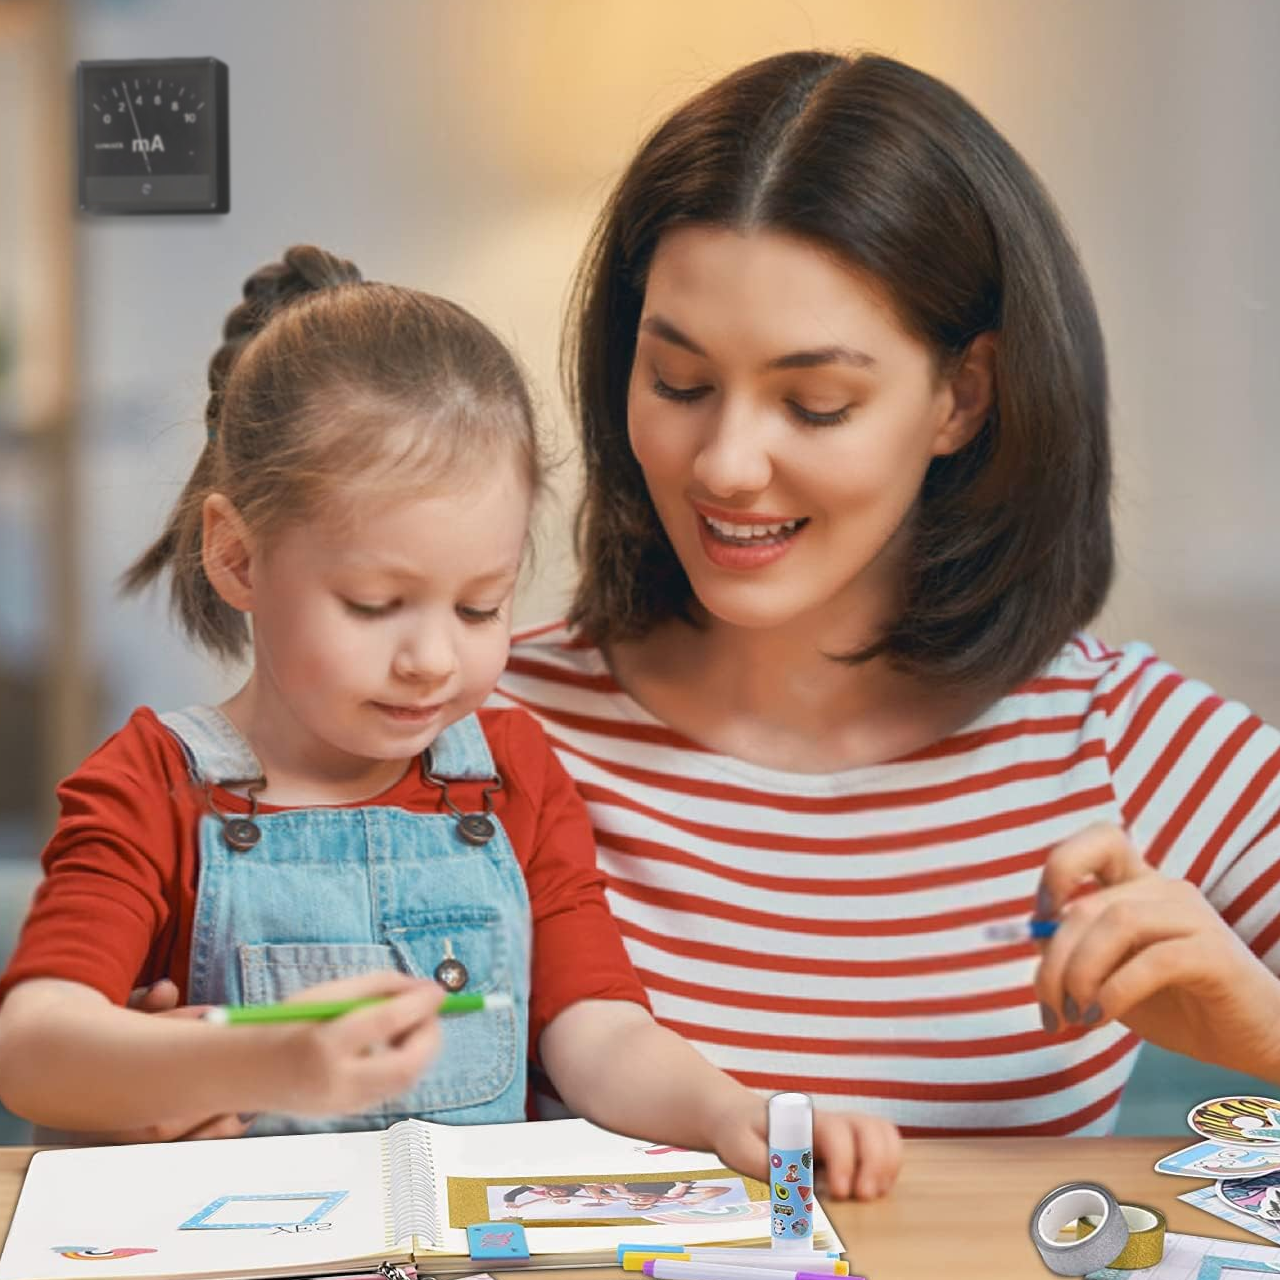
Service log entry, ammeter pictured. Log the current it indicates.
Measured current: 3 mA
